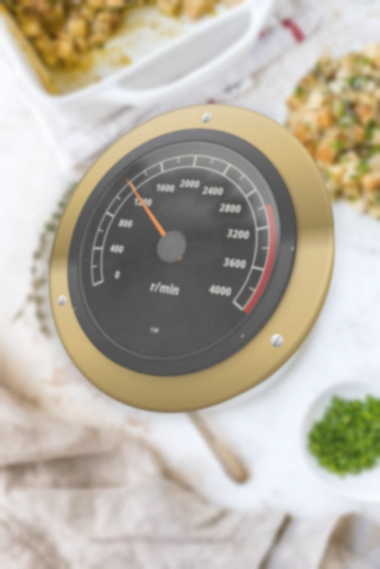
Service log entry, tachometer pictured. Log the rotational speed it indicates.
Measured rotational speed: 1200 rpm
